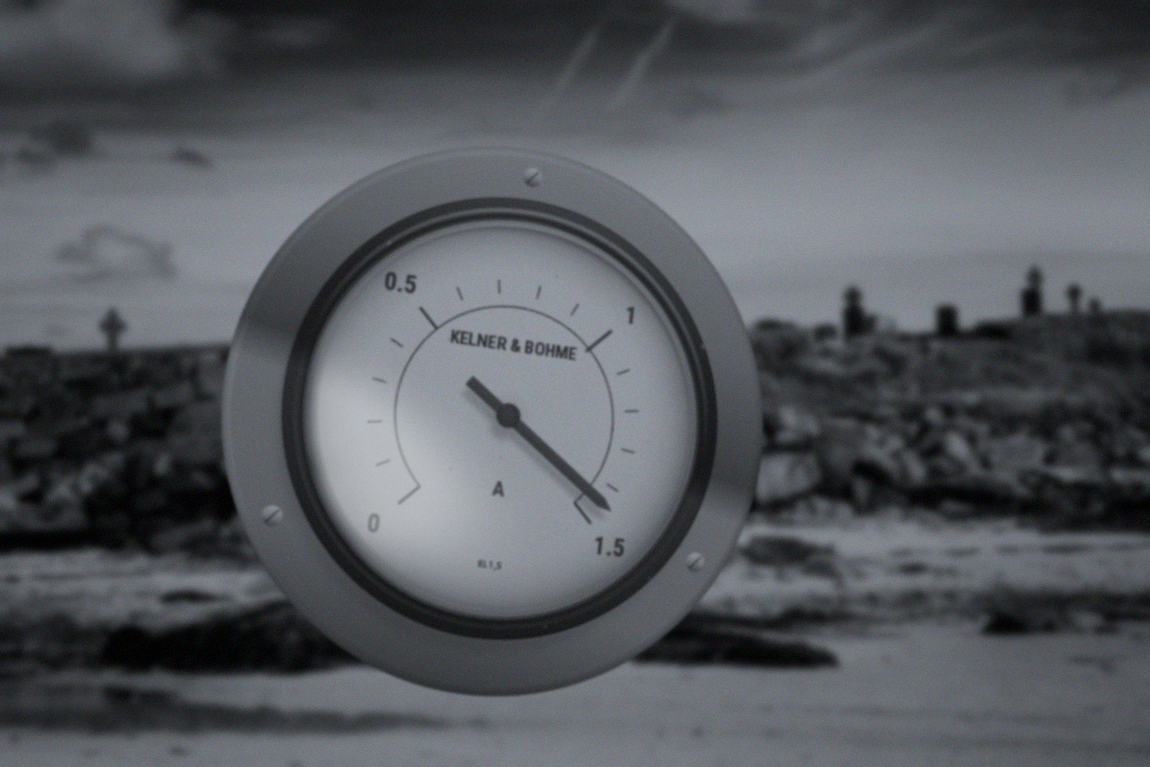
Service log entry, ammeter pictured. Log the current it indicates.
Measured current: 1.45 A
